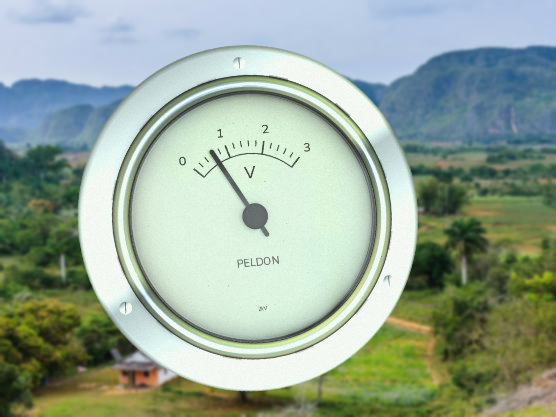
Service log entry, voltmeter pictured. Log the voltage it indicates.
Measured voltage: 0.6 V
